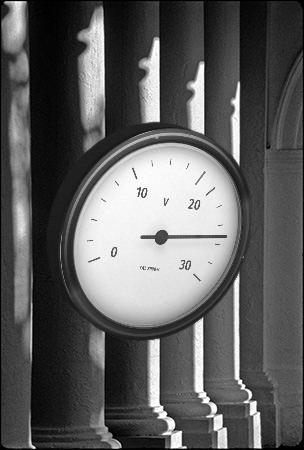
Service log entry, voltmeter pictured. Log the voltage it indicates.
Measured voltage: 25 V
